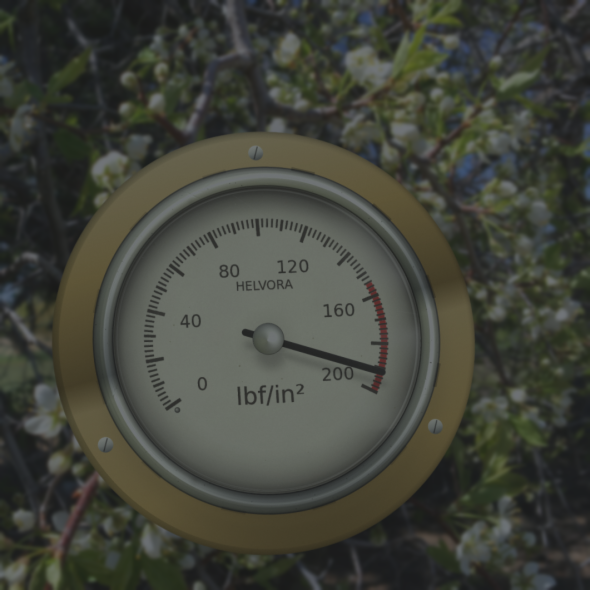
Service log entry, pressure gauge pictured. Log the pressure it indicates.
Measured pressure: 192 psi
